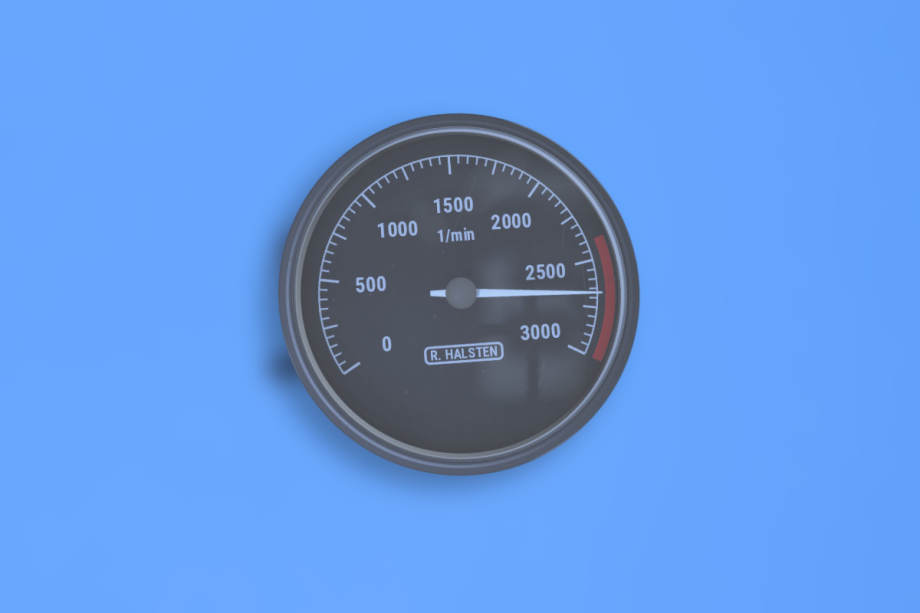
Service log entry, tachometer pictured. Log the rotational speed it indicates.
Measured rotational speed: 2675 rpm
